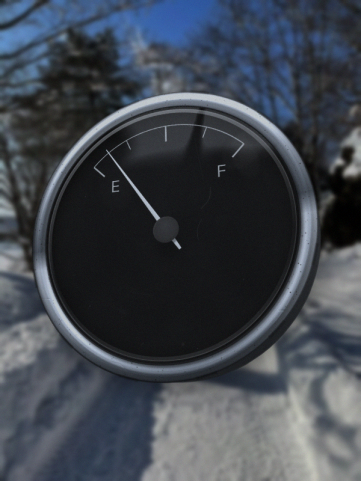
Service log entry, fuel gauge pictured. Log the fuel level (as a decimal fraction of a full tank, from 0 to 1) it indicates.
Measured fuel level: 0.125
